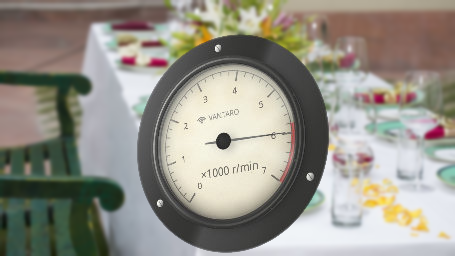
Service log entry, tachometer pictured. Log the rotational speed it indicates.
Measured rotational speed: 6000 rpm
